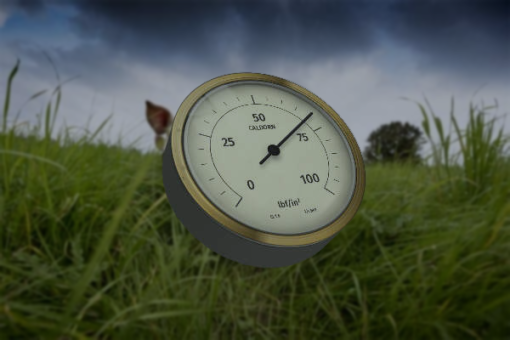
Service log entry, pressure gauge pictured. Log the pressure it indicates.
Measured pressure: 70 psi
